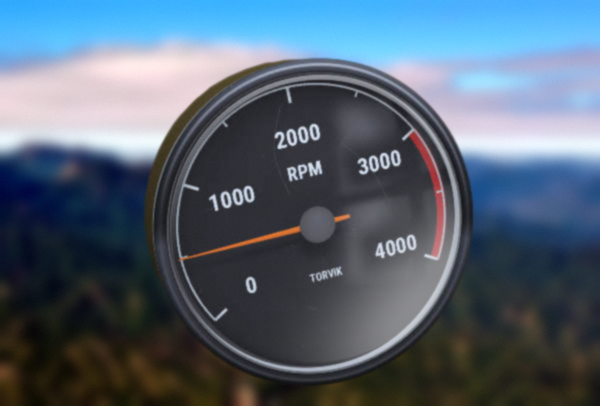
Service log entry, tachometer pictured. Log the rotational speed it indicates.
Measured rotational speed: 500 rpm
